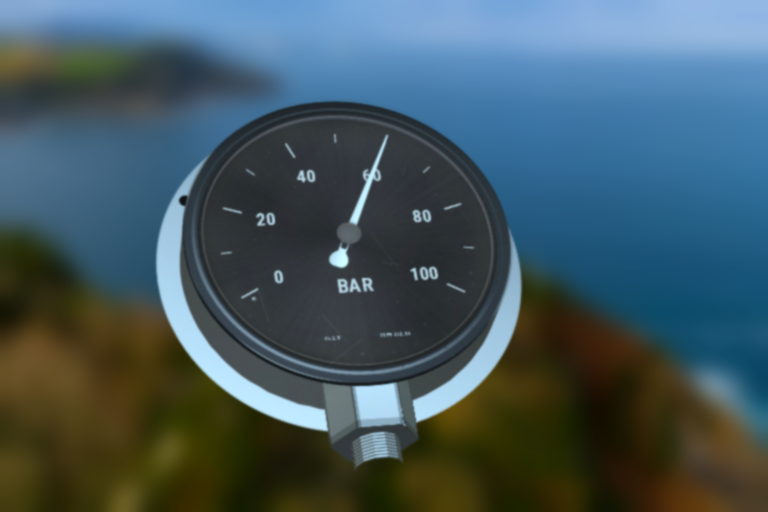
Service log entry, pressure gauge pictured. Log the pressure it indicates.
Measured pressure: 60 bar
